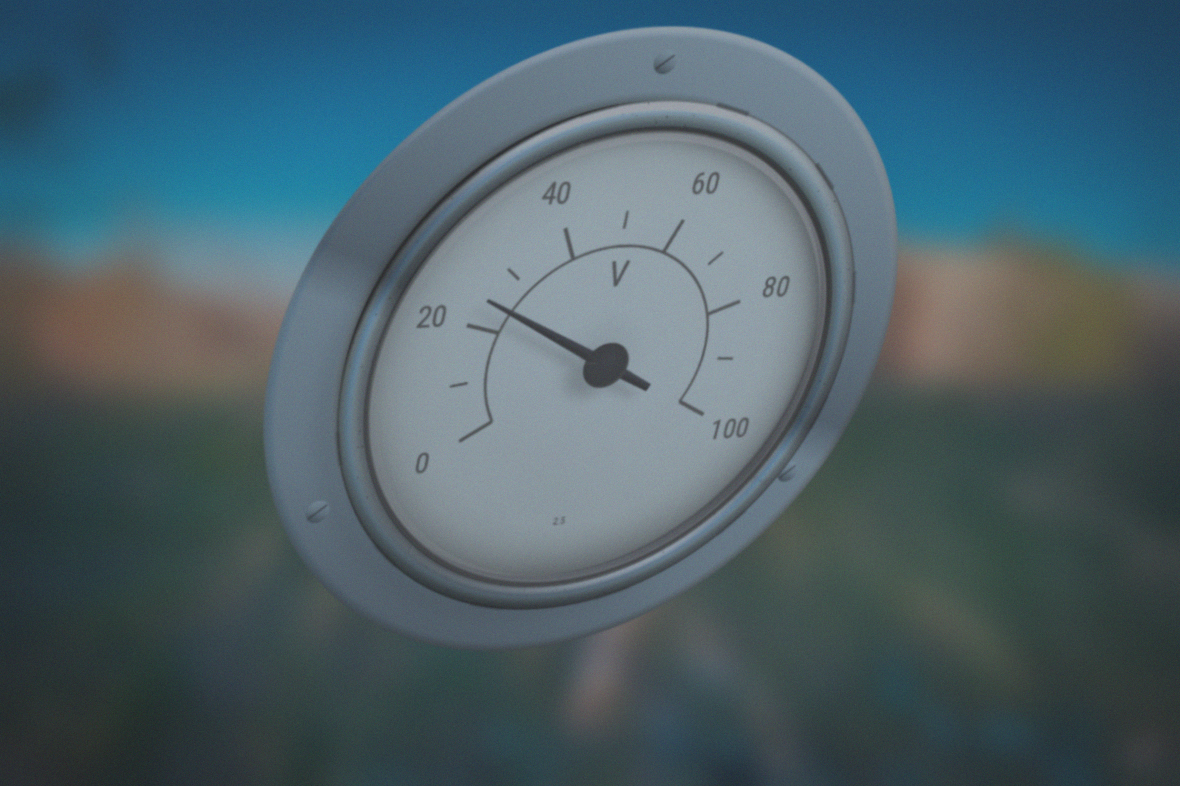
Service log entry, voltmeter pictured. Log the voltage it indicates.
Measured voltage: 25 V
